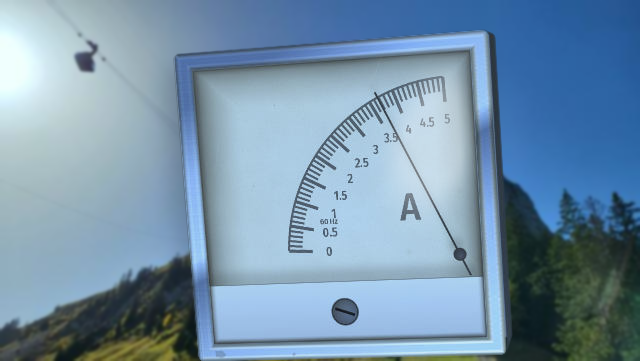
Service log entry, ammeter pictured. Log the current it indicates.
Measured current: 3.7 A
